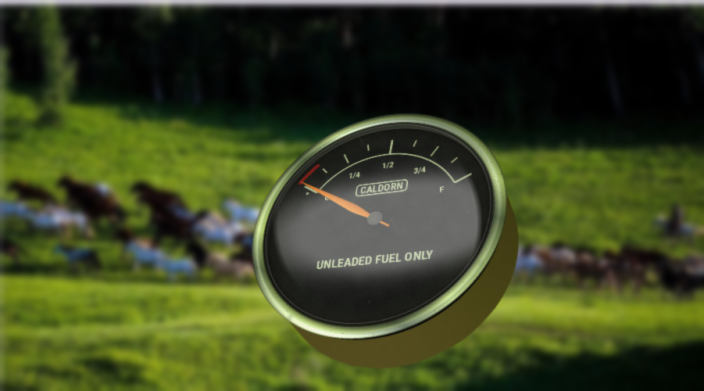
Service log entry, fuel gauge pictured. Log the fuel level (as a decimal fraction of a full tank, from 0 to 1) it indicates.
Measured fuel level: 0
